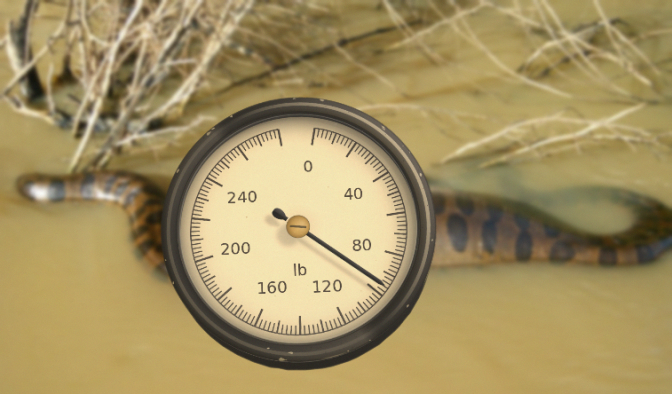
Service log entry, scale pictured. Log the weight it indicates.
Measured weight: 96 lb
